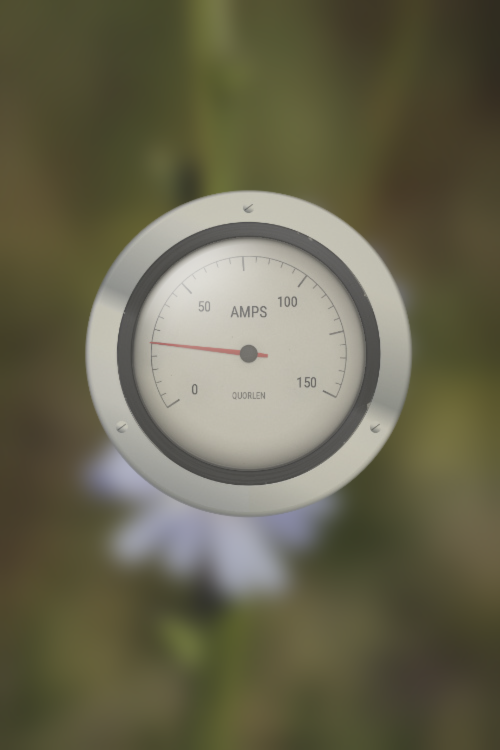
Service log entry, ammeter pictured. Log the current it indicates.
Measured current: 25 A
